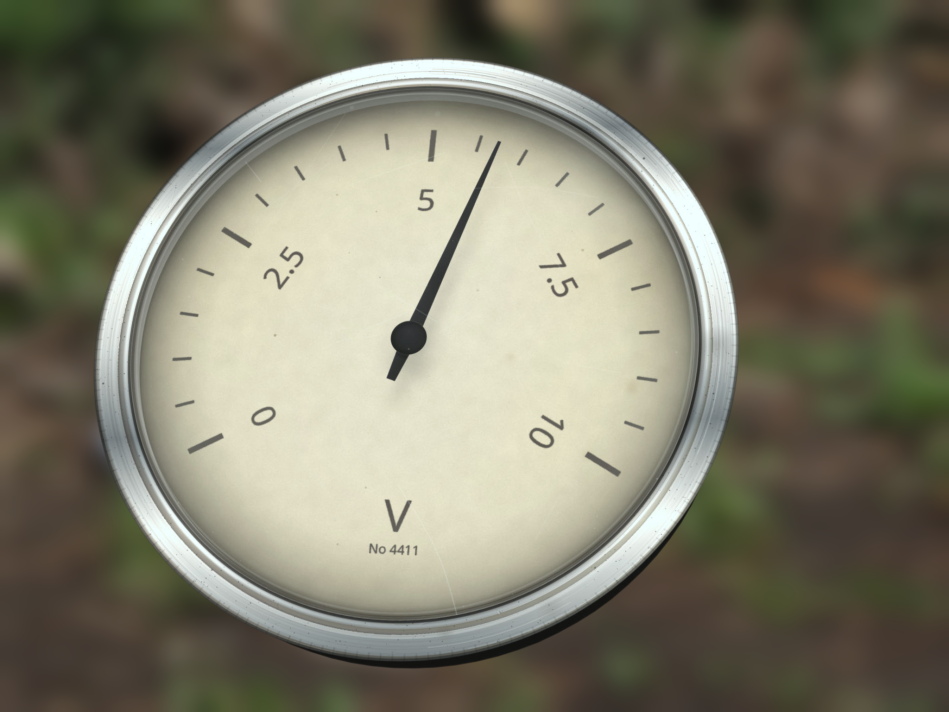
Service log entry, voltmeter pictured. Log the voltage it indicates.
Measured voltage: 5.75 V
